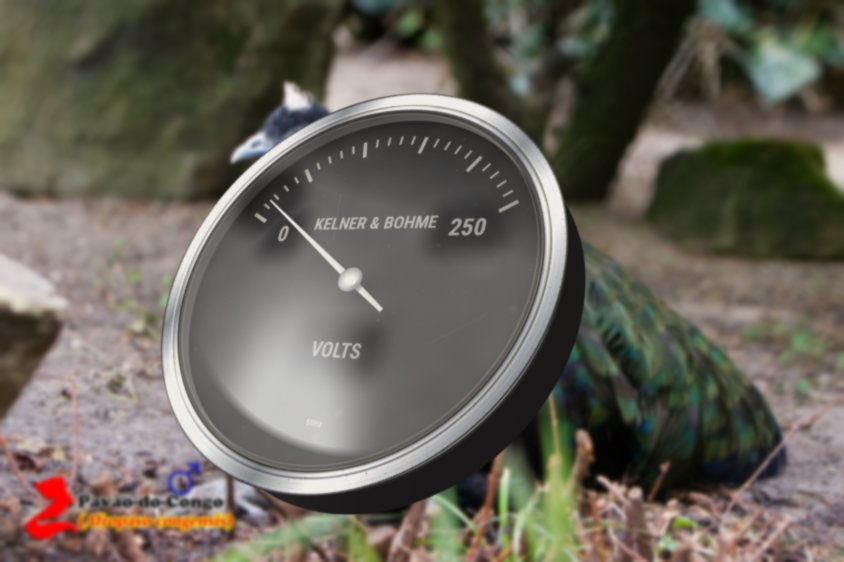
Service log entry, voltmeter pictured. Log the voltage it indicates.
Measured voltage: 15 V
